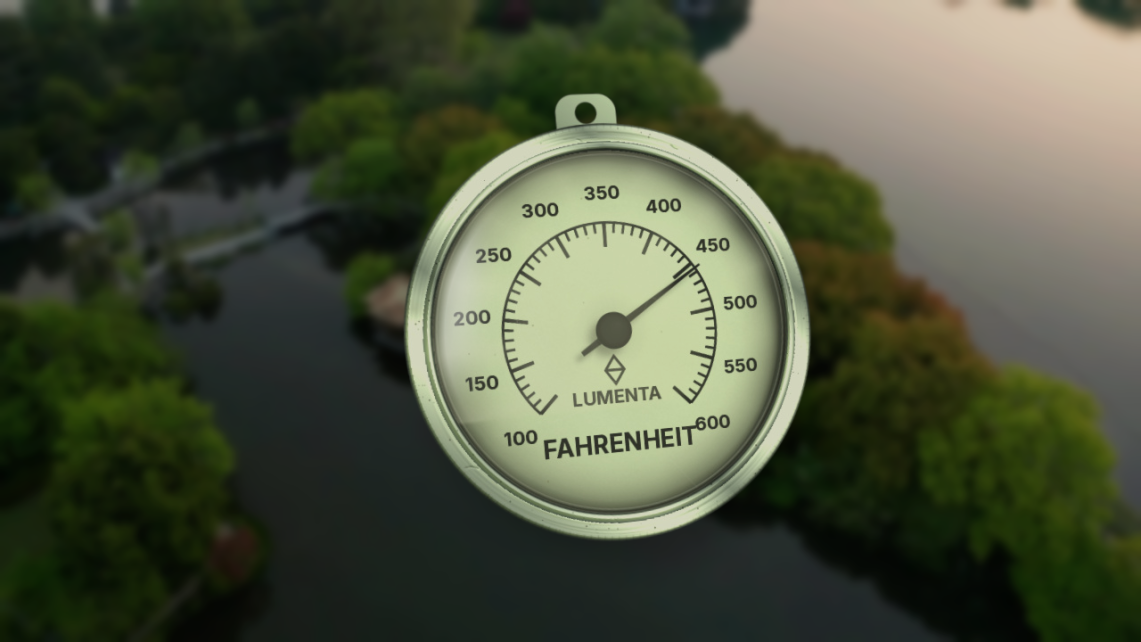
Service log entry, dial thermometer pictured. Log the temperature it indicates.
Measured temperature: 455 °F
